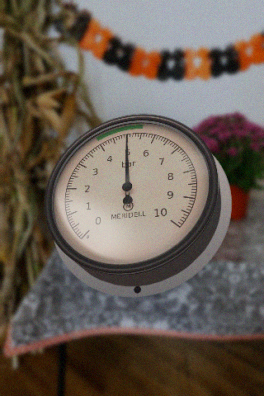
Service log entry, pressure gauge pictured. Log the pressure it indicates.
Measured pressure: 5 bar
